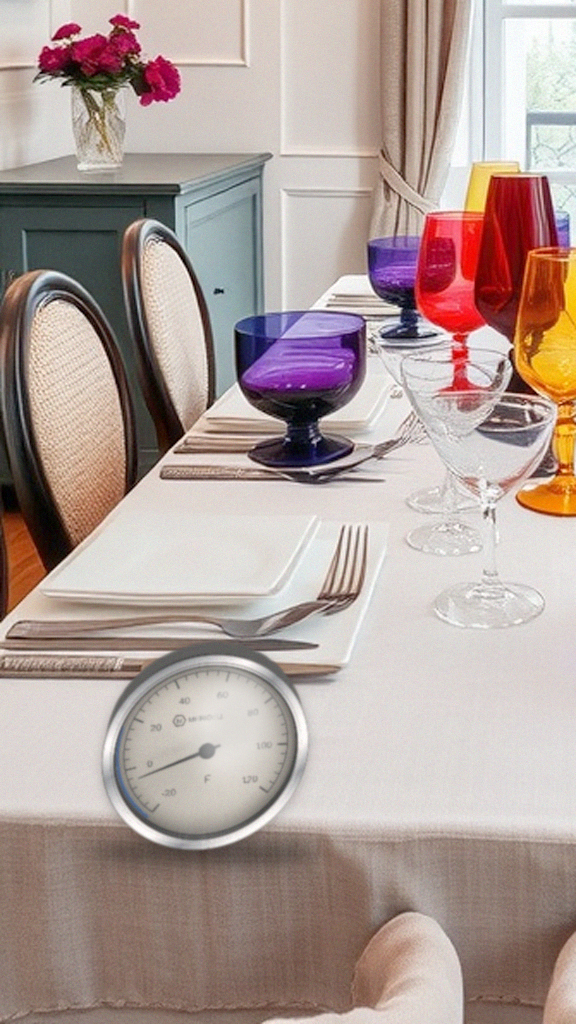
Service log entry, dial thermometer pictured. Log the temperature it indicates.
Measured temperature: -4 °F
